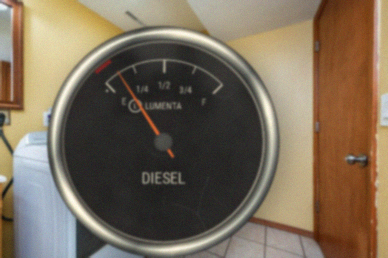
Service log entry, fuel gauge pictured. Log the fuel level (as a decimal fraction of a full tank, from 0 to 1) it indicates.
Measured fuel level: 0.125
